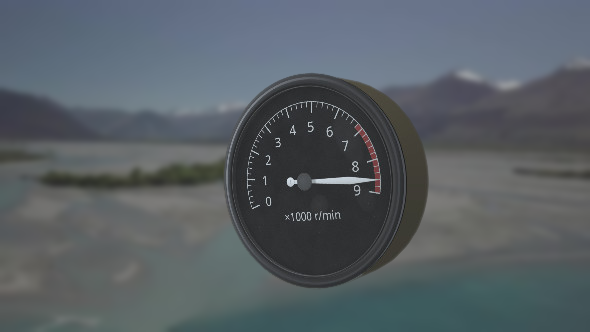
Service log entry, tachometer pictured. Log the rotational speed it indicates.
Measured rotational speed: 8600 rpm
